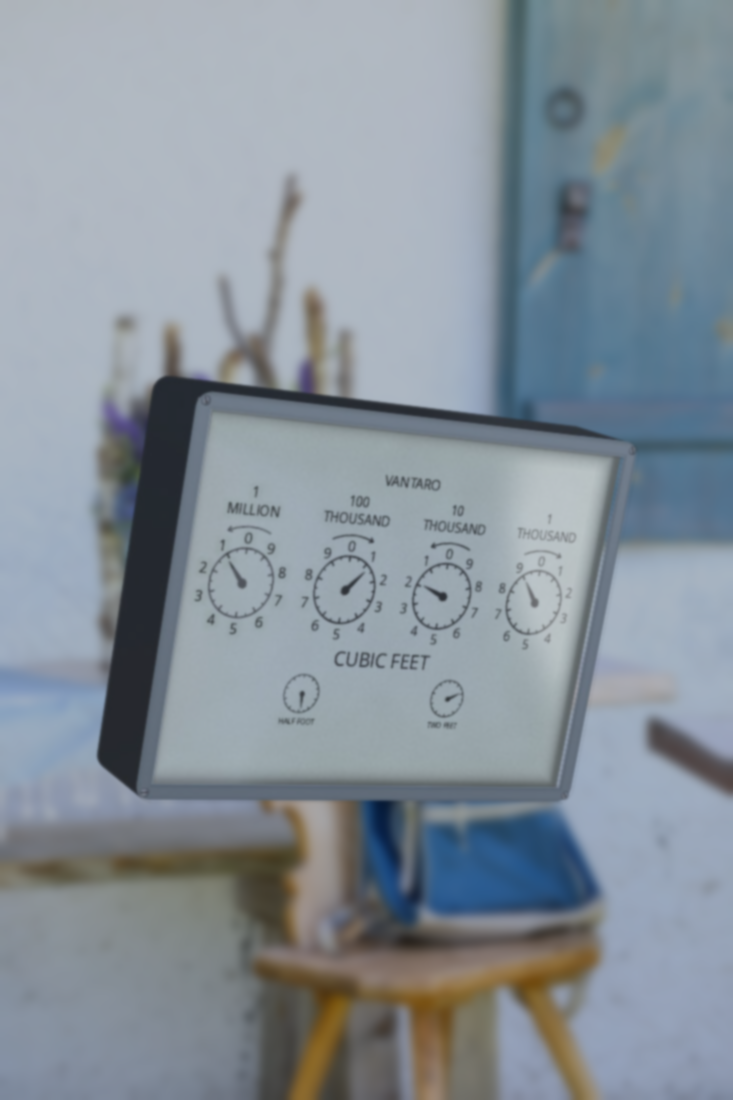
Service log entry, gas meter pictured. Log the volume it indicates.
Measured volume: 111900 ft³
